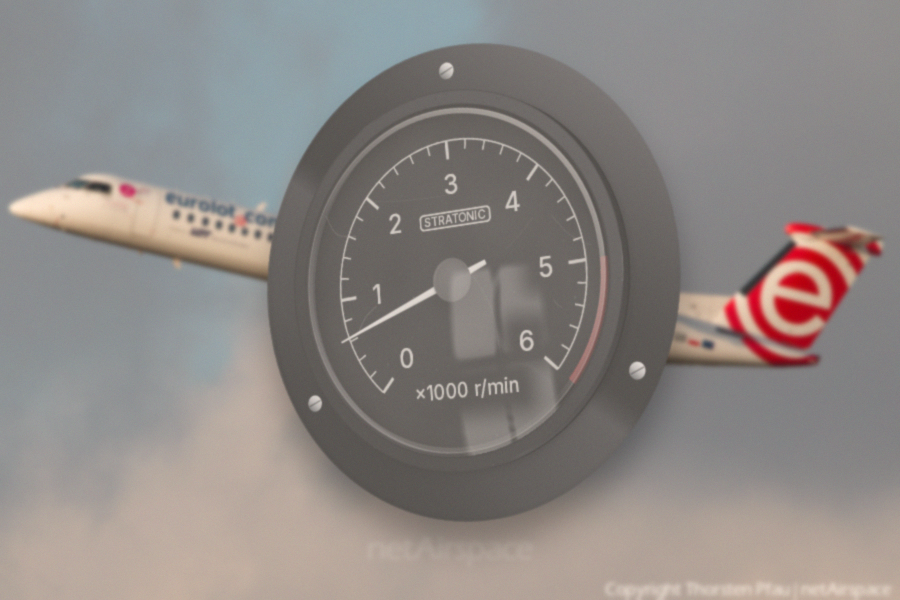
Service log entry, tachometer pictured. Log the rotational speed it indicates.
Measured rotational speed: 600 rpm
